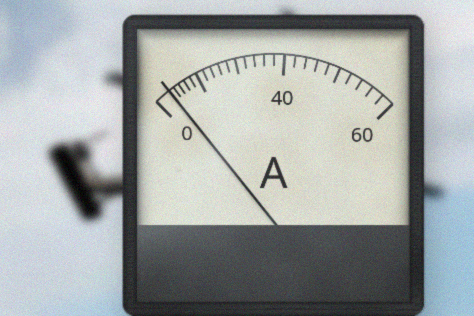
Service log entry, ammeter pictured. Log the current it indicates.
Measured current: 10 A
